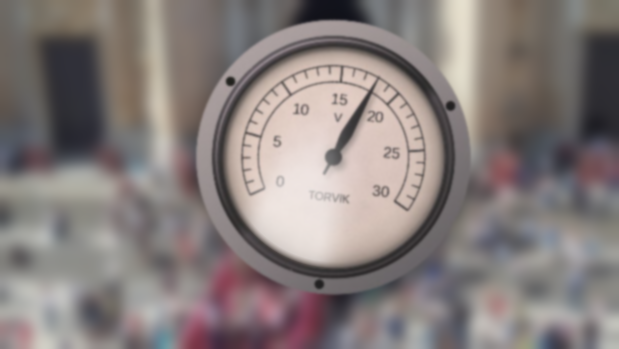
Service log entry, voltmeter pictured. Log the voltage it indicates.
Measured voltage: 18 V
